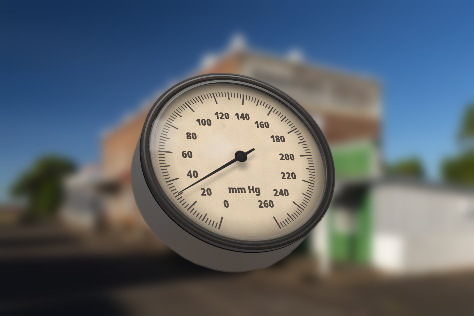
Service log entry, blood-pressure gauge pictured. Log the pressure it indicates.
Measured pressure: 30 mmHg
